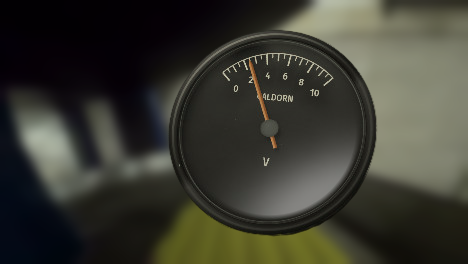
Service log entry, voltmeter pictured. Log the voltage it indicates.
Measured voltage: 2.5 V
